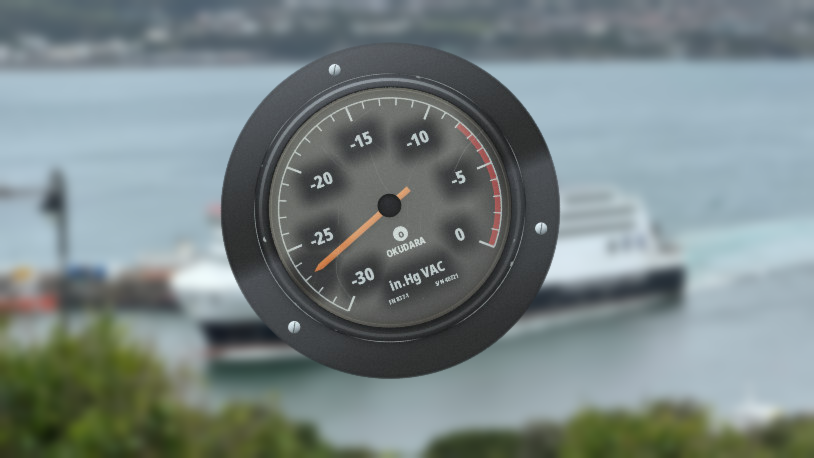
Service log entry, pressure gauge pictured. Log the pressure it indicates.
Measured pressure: -27 inHg
